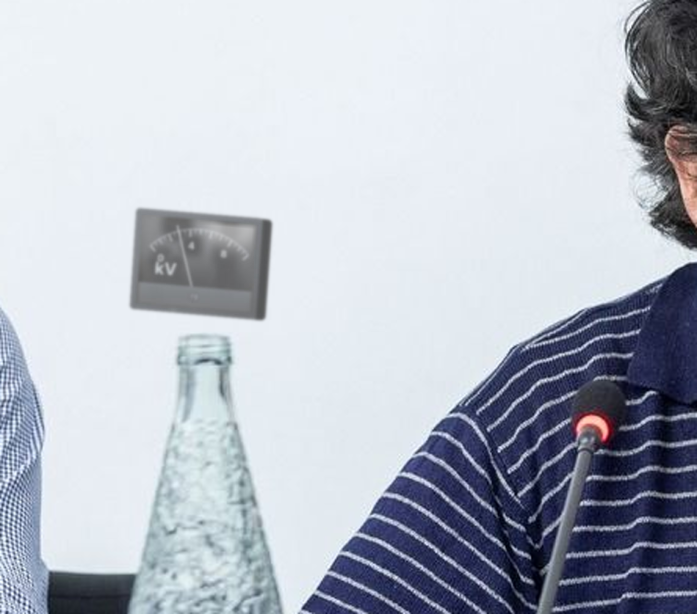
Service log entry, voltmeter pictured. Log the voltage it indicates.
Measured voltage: 3 kV
